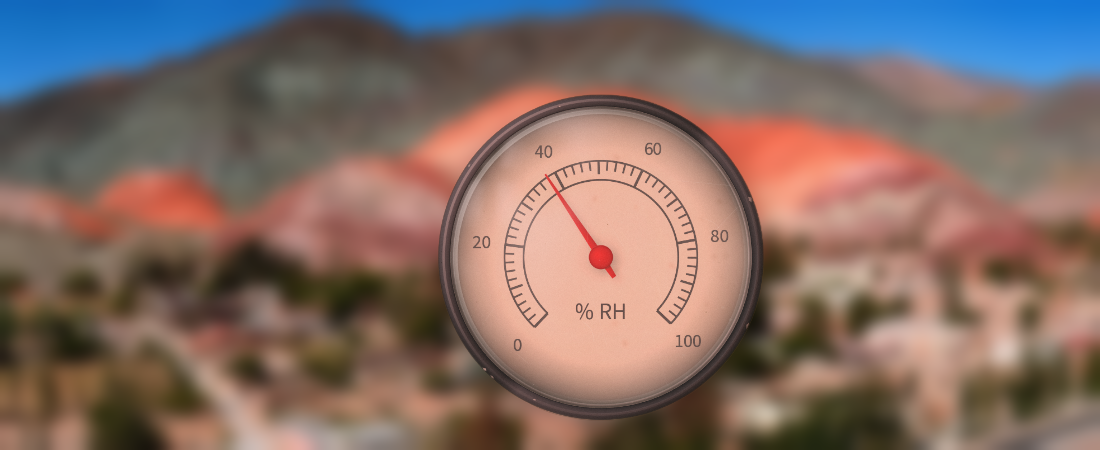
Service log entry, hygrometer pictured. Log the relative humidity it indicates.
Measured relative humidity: 38 %
